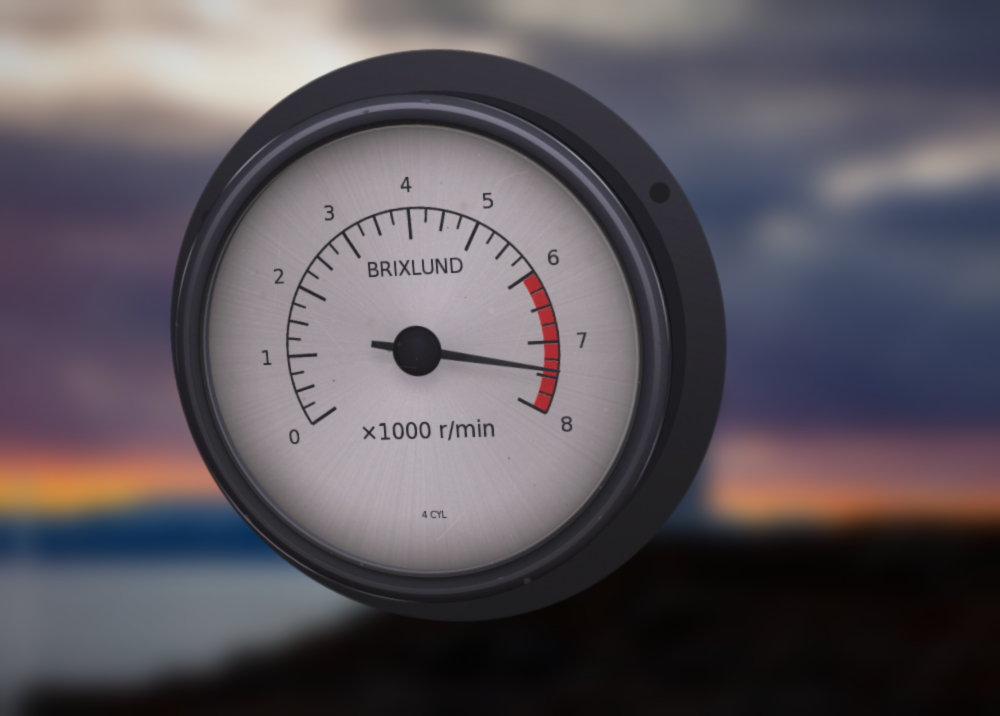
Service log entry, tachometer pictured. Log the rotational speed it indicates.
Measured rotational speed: 7375 rpm
